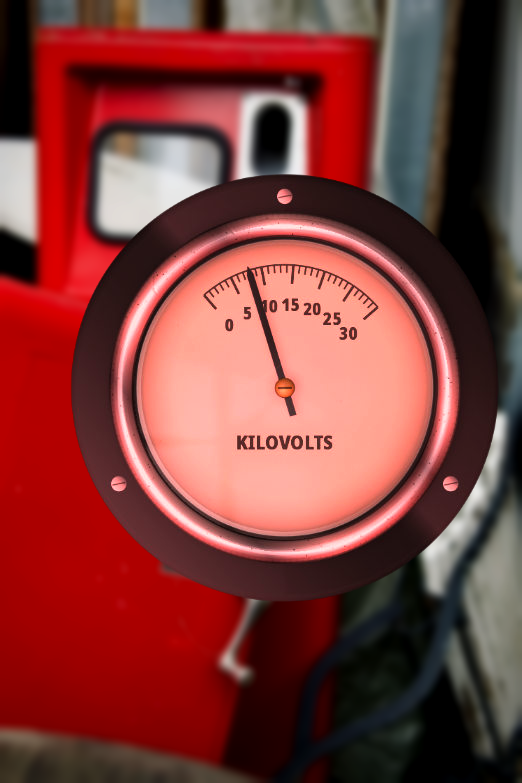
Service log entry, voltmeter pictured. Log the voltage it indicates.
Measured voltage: 8 kV
